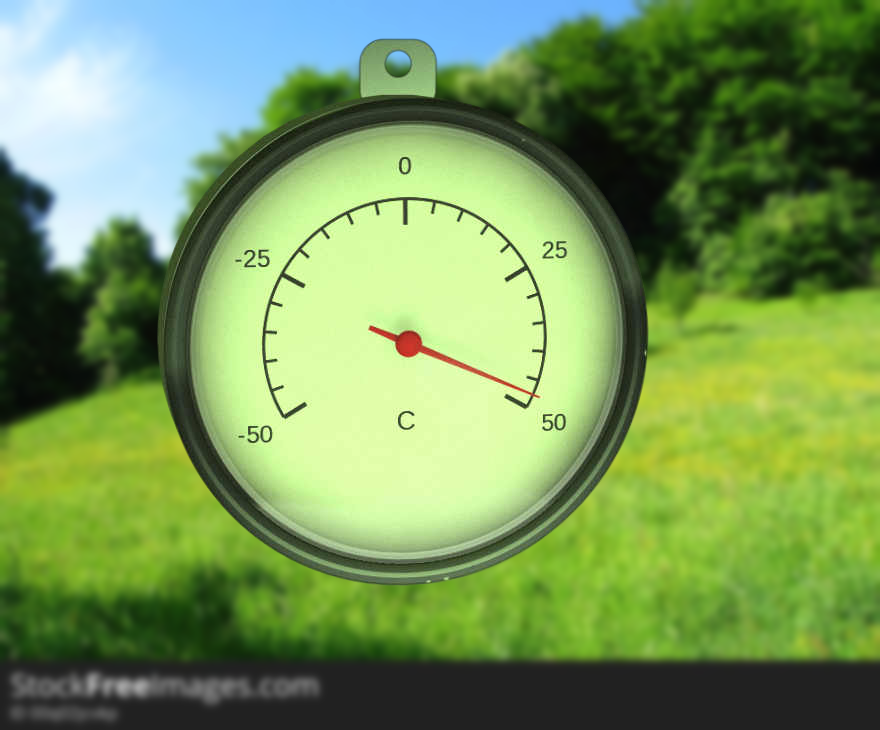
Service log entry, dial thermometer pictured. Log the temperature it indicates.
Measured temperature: 47.5 °C
